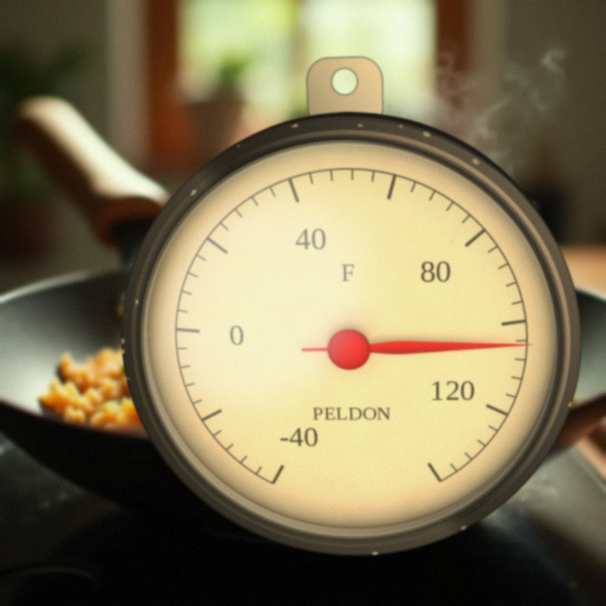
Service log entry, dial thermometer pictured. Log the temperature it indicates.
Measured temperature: 104 °F
